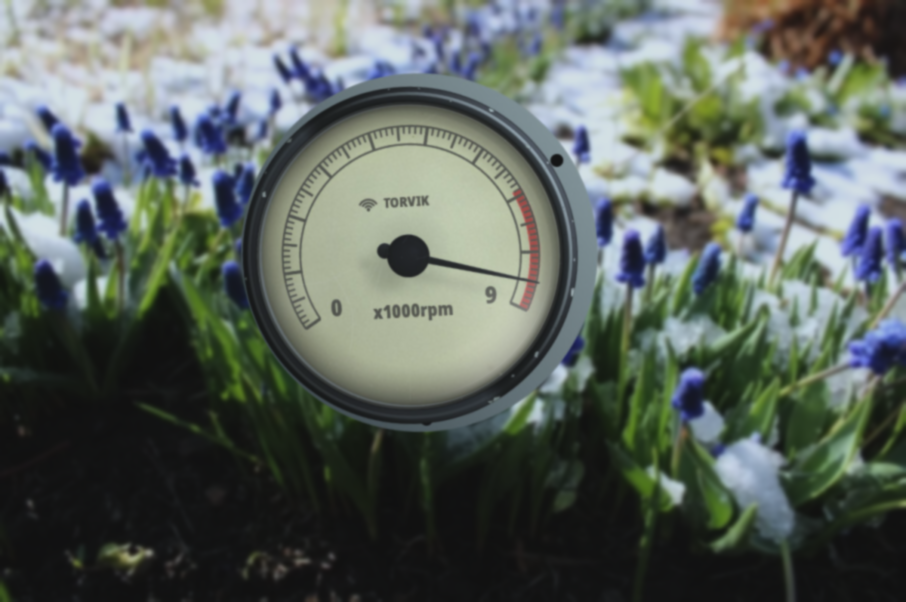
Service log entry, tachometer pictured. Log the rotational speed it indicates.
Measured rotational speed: 8500 rpm
